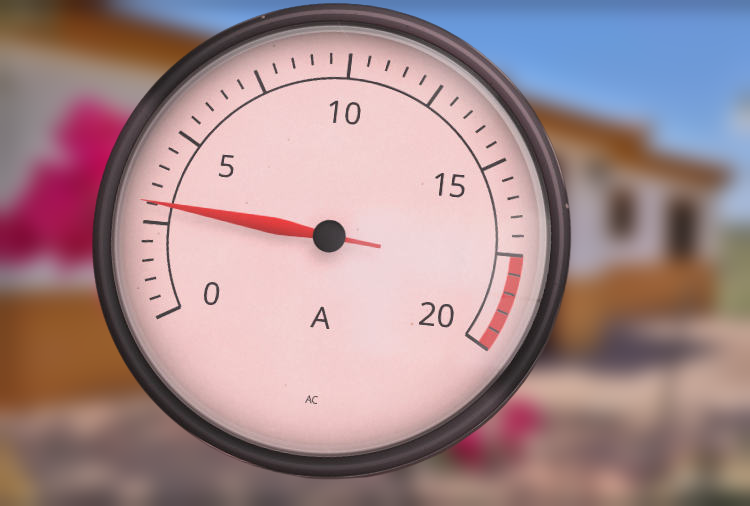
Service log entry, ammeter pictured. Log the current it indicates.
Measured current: 3 A
